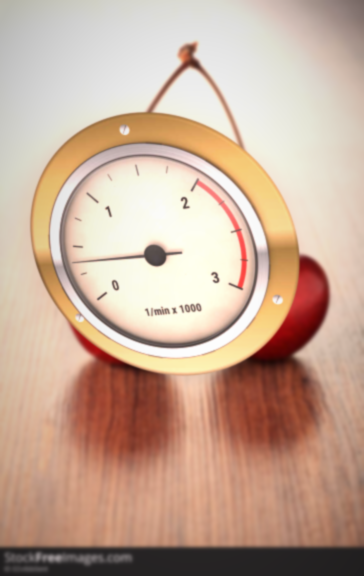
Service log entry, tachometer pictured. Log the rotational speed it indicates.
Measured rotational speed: 375 rpm
